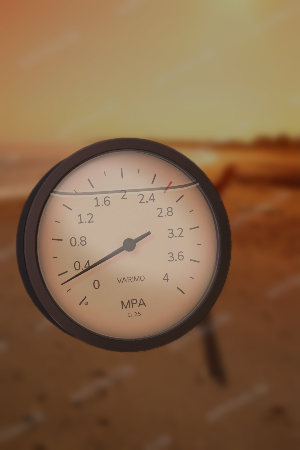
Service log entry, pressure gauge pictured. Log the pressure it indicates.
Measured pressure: 0.3 MPa
